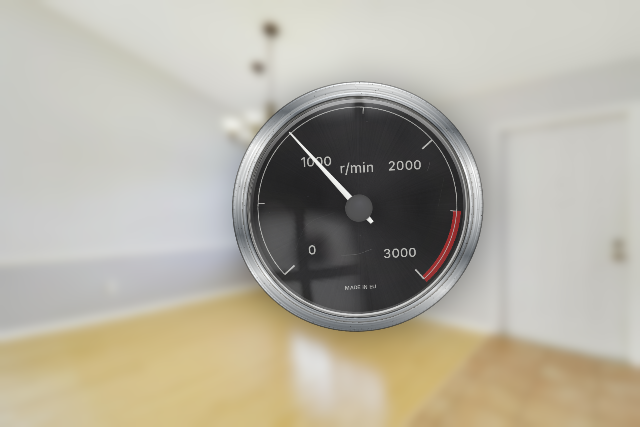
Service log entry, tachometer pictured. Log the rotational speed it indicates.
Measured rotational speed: 1000 rpm
